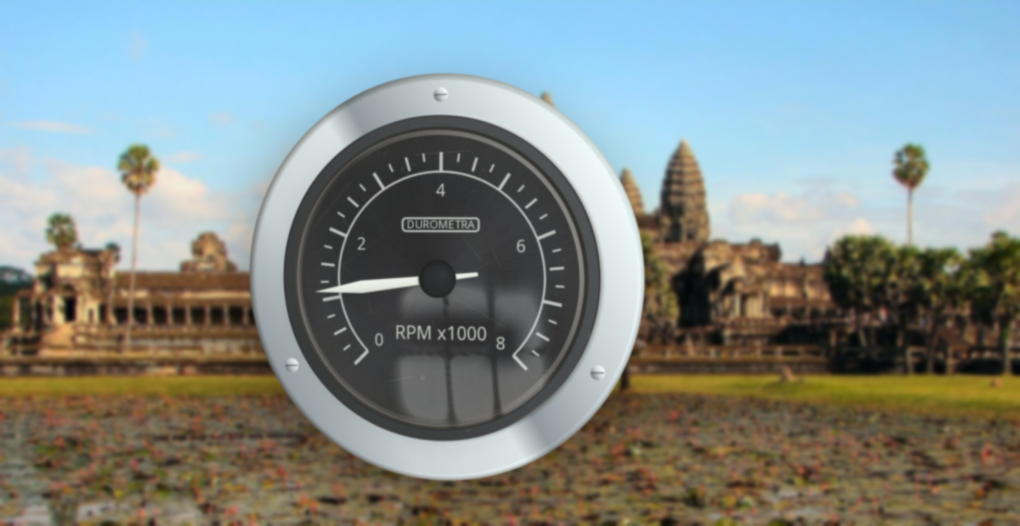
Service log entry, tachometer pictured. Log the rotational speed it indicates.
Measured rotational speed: 1125 rpm
